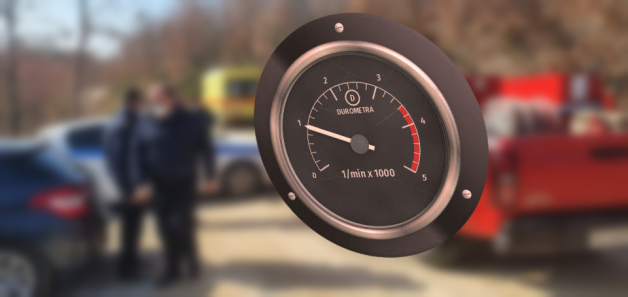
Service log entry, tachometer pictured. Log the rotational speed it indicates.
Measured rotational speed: 1000 rpm
